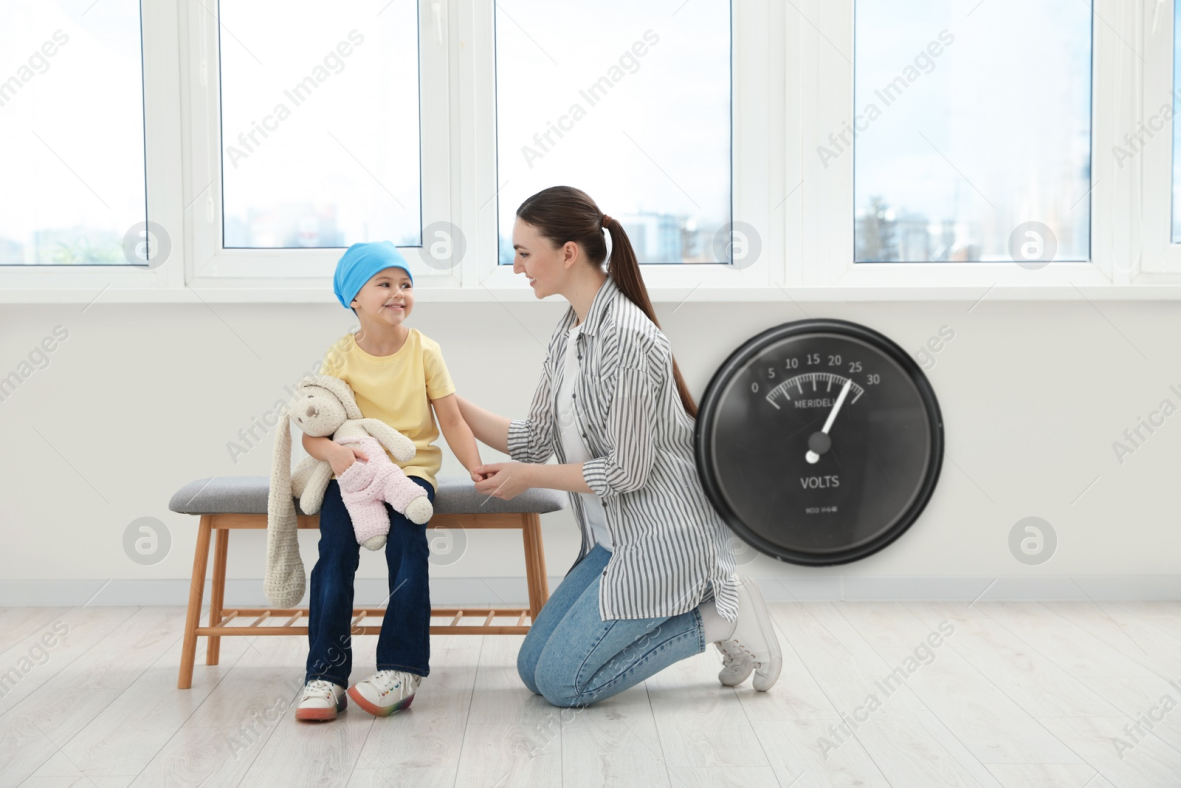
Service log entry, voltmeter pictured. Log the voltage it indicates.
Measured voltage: 25 V
